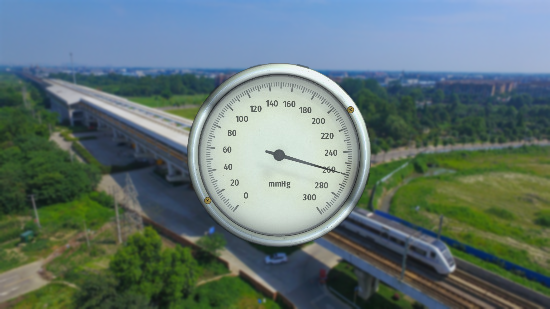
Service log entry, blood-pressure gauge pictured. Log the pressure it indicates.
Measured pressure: 260 mmHg
